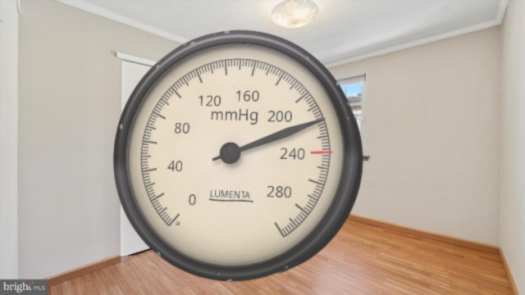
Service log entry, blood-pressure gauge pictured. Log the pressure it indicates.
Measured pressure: 220 mmHg
